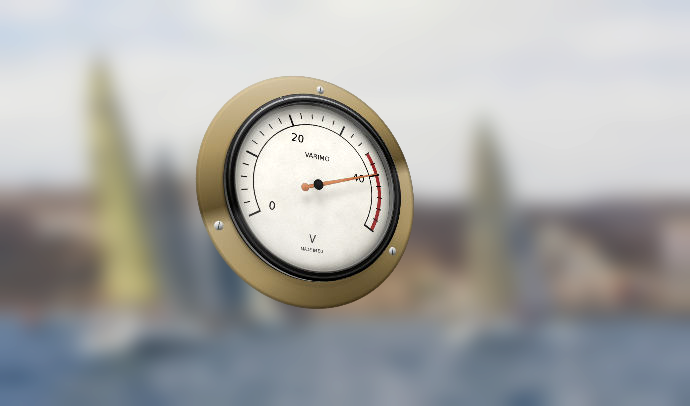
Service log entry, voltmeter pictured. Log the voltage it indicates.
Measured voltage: 40 V
